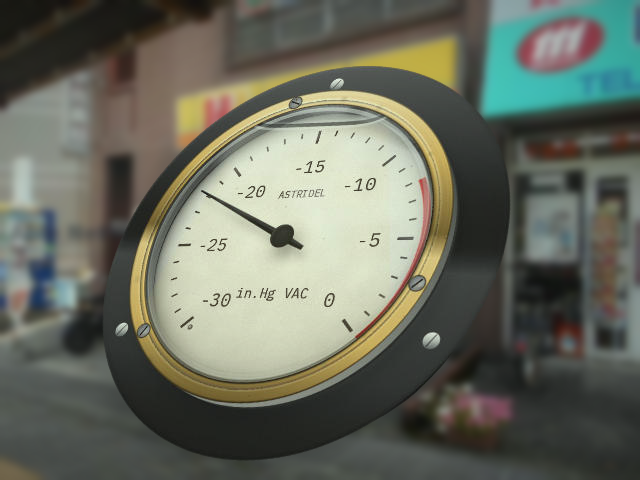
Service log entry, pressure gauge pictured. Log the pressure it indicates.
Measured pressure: -22 inHg
